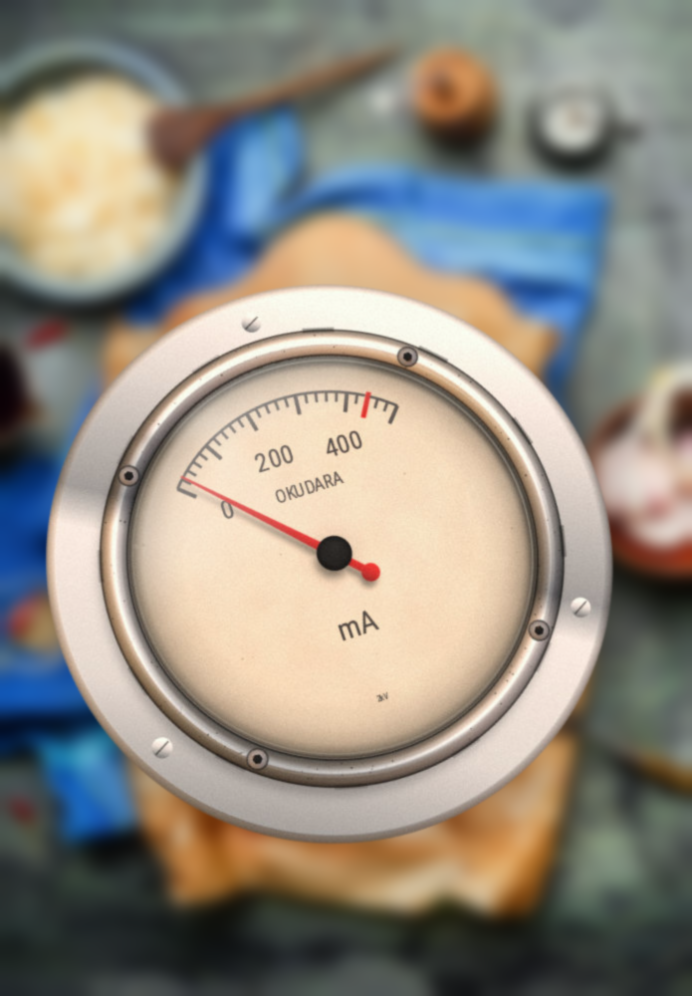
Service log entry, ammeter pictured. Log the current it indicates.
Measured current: 20 mA
